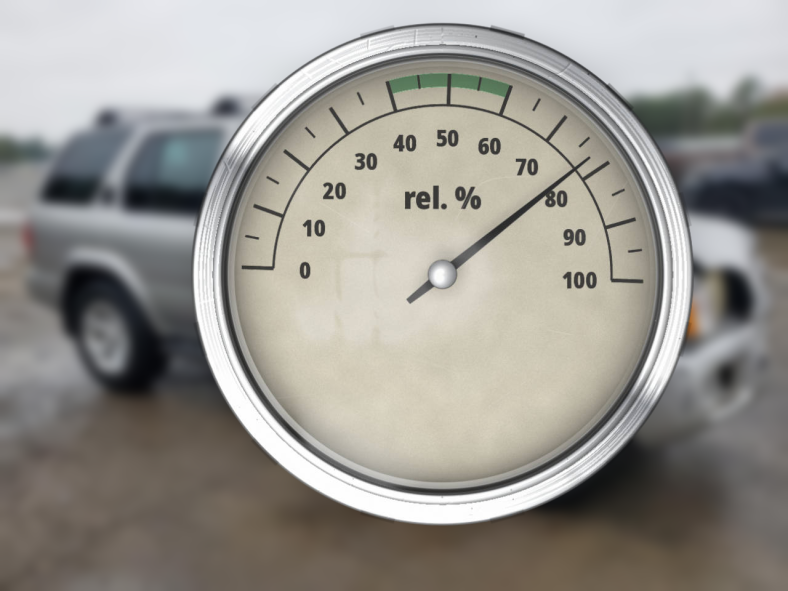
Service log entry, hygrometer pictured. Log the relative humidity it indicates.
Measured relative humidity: 77.5 %
